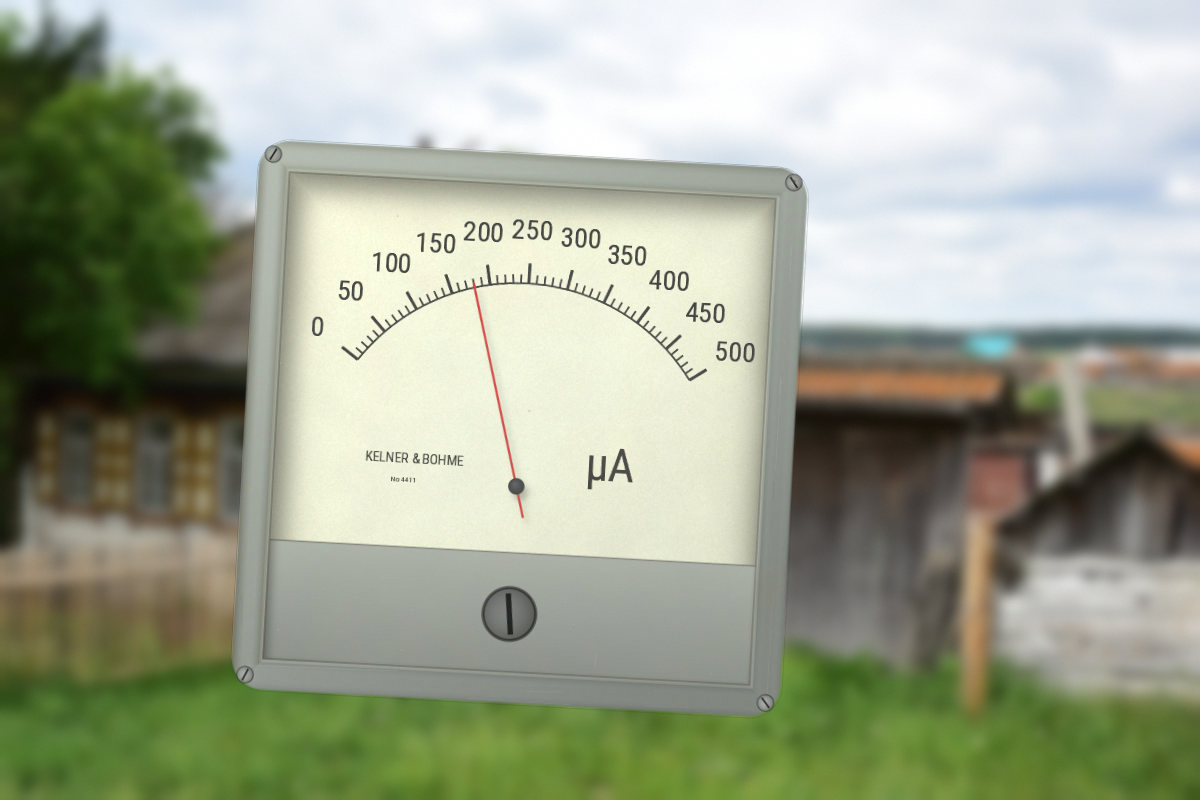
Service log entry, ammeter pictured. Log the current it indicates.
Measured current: 180 µA
